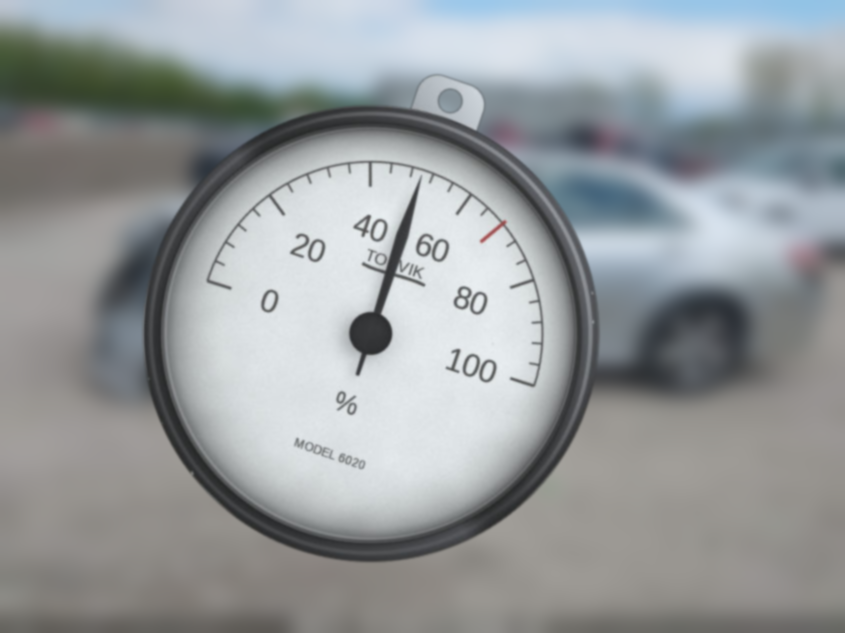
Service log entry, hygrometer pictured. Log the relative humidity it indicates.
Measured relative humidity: 50 %
